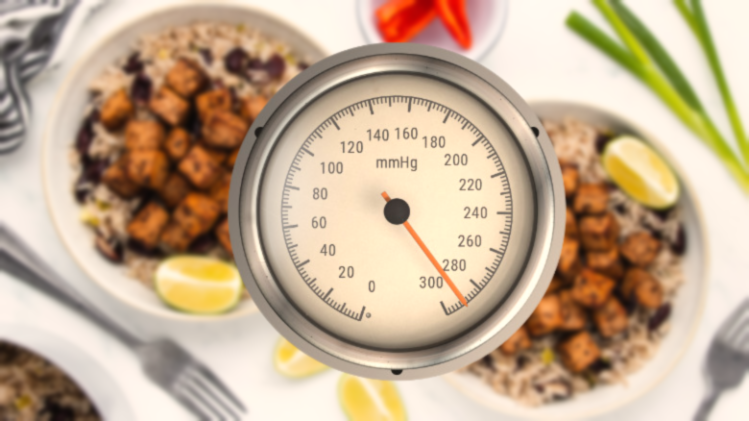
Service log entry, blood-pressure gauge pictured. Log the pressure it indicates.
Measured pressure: 290 mmHg
